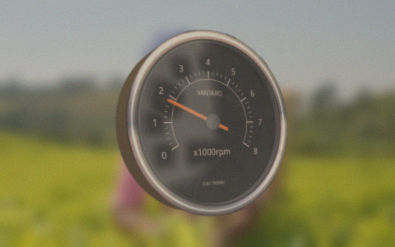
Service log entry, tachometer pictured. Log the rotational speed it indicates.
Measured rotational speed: 1800 rpm
